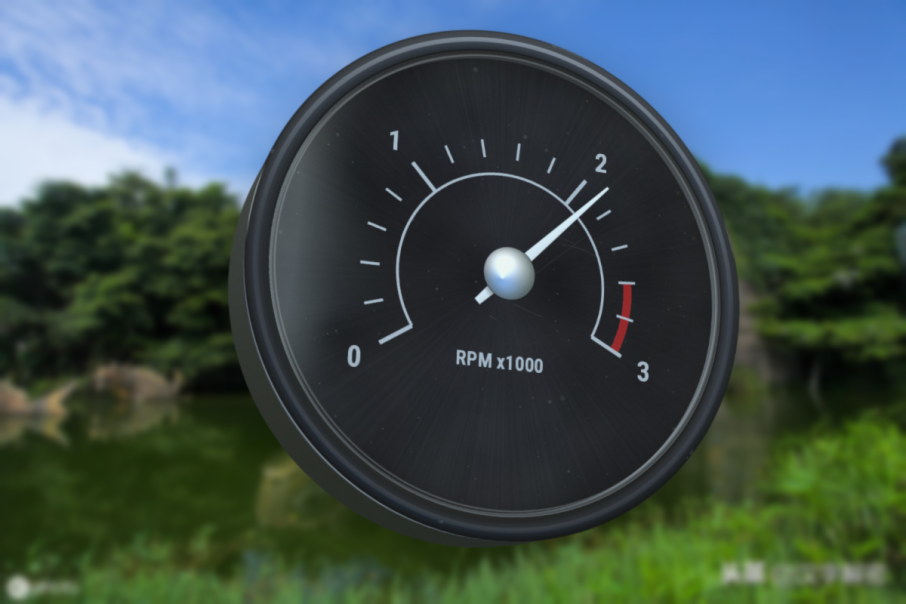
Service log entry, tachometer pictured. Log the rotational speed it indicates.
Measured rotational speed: 2100 rpm
